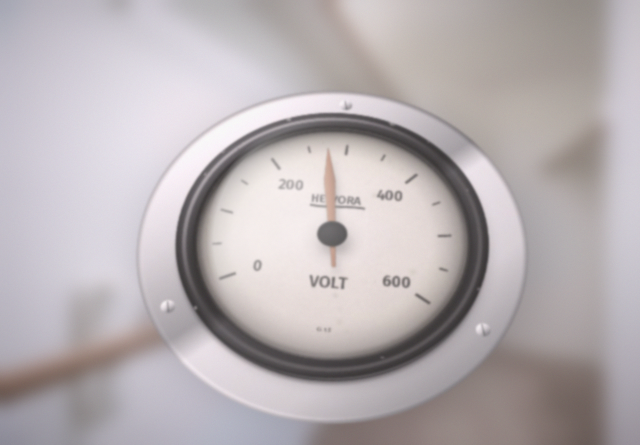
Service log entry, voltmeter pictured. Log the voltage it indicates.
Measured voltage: 275 V
